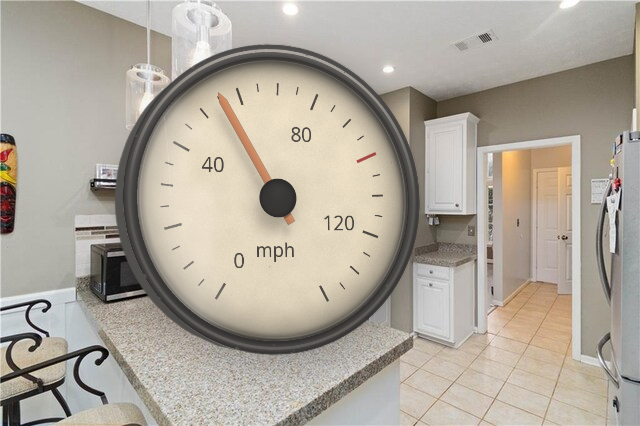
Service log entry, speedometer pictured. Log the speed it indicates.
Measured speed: 55 mph
